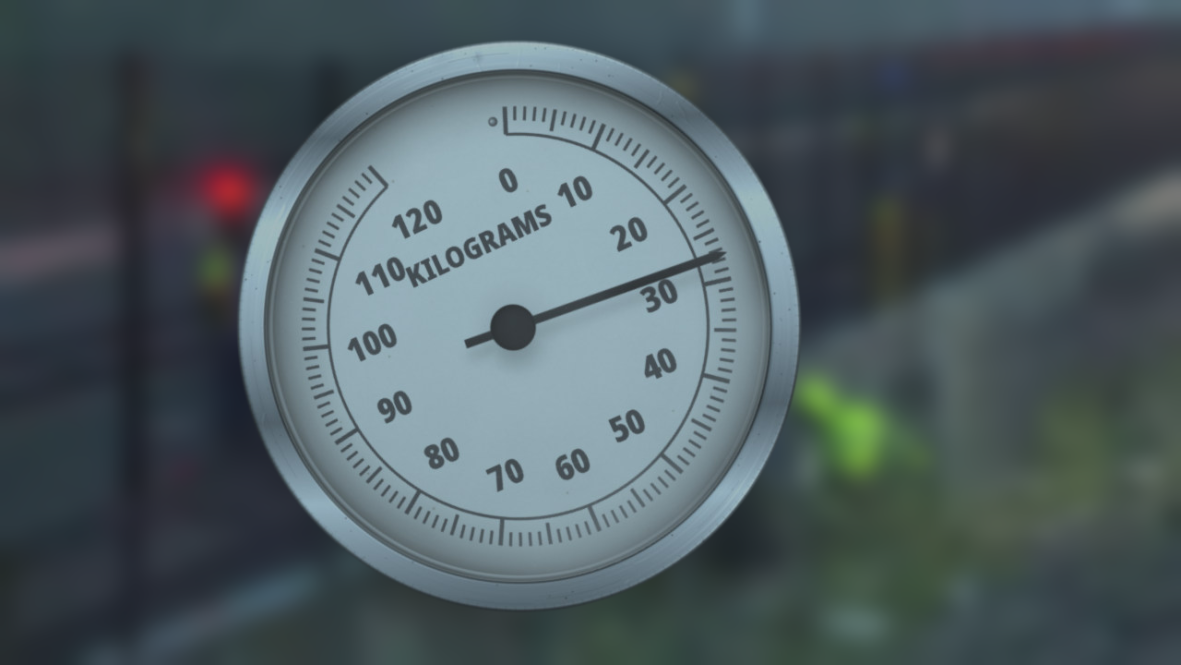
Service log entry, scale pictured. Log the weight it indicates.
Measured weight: 27.5 kg
